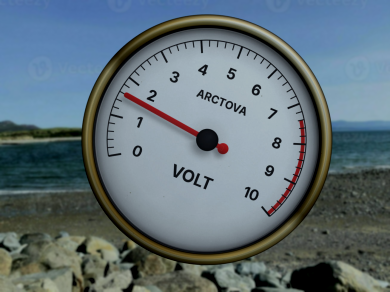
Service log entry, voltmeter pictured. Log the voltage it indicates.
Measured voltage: 1.6 V
